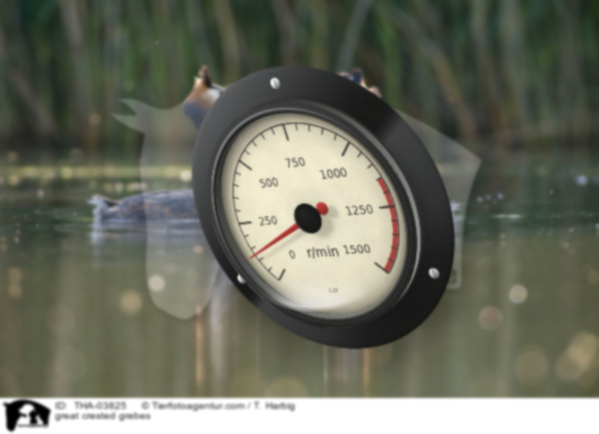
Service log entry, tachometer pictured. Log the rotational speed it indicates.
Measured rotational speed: 125 rpm
